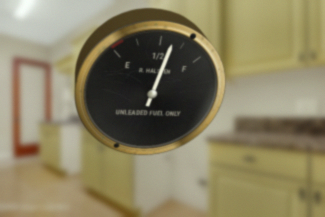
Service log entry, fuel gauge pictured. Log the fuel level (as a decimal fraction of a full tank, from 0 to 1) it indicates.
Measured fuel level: 0.625
